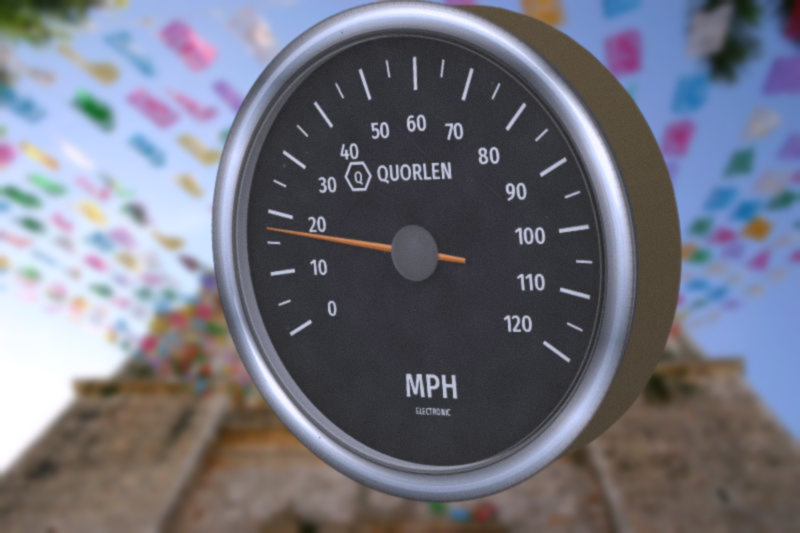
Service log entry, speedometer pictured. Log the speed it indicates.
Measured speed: 17.5 mph
